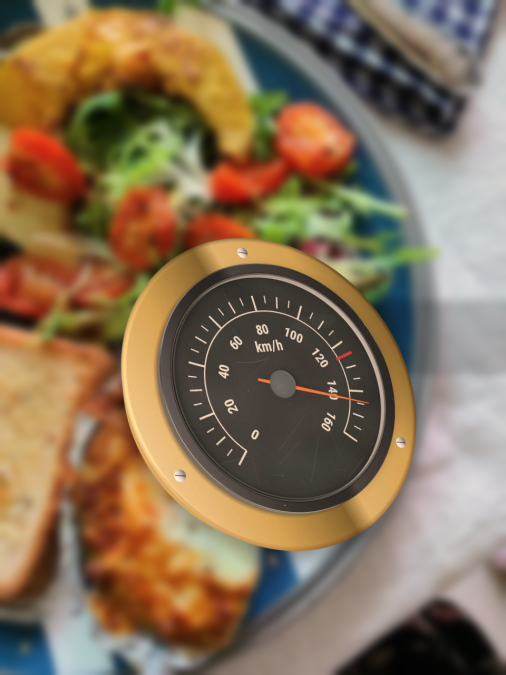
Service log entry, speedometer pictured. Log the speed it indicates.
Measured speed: 145 km/h
